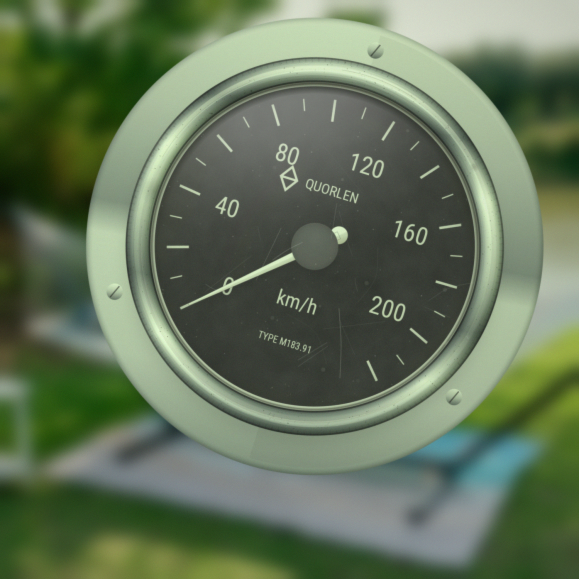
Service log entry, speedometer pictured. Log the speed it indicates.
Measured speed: 0 km/h
